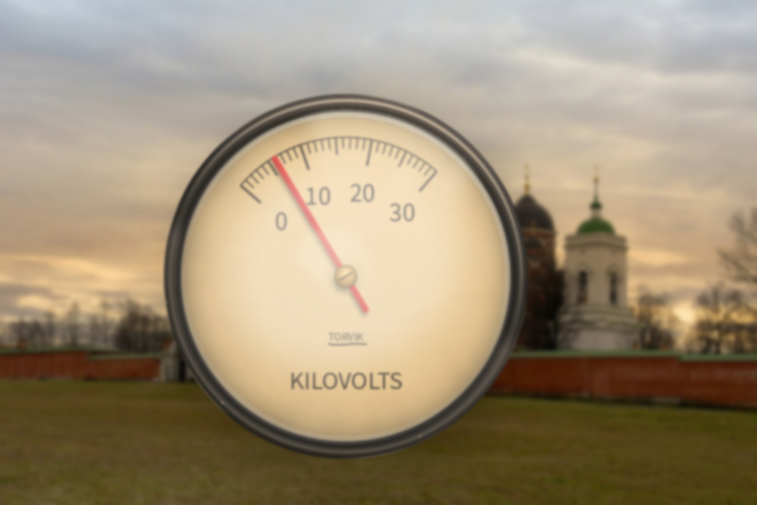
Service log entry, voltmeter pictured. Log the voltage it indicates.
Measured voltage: 6 kV
